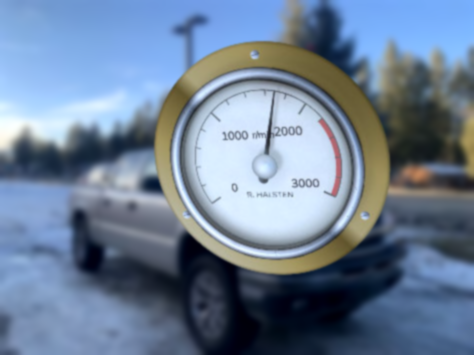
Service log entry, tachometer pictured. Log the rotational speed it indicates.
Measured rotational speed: 1700 rpm
